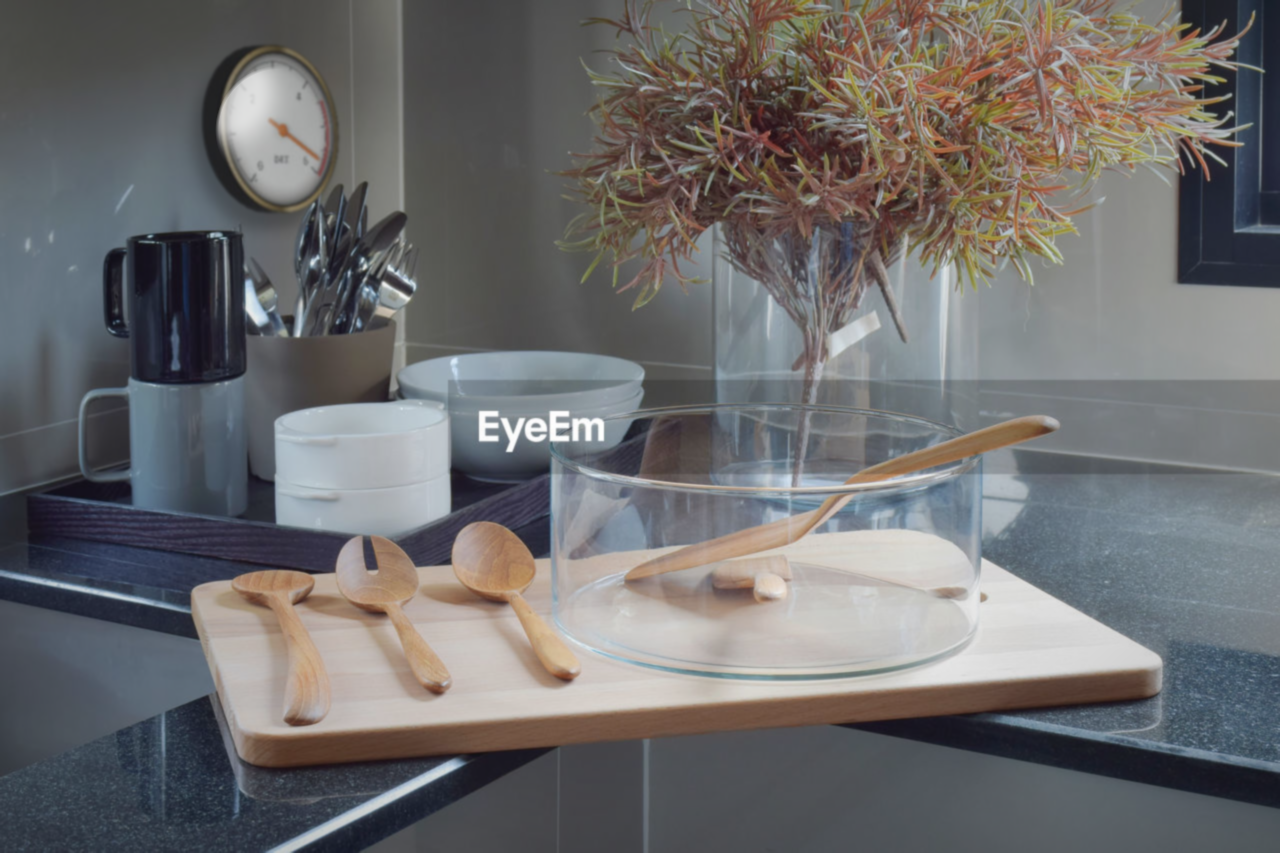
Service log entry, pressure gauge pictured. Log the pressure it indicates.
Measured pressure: 5.75 bar
